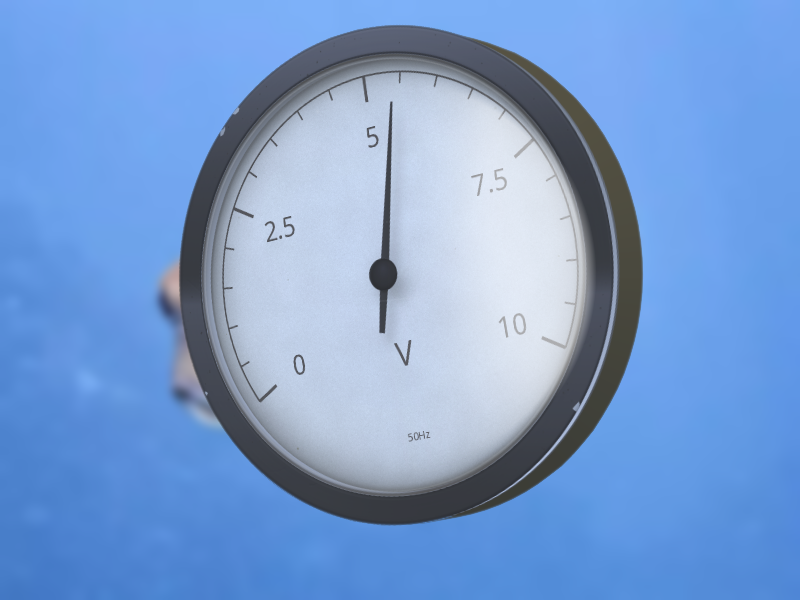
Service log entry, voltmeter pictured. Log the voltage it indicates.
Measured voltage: 5.5 V
